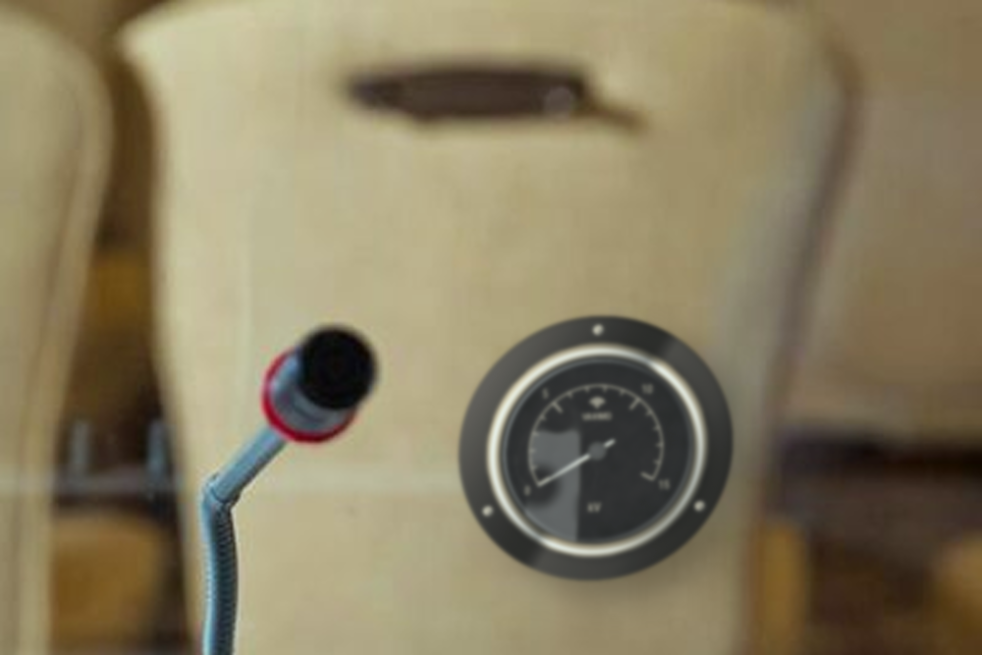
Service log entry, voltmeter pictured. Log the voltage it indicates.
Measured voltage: 0 kV
